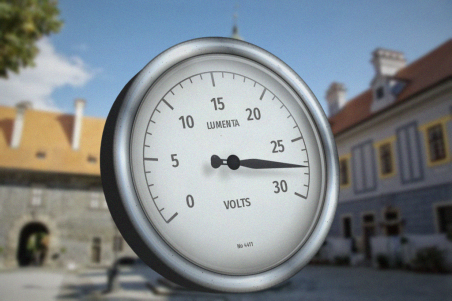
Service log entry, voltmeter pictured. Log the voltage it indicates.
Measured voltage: 27.5 V
